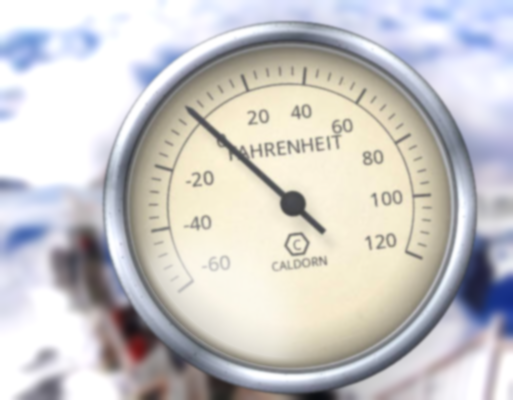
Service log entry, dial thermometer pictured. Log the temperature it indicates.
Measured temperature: 0 °F
